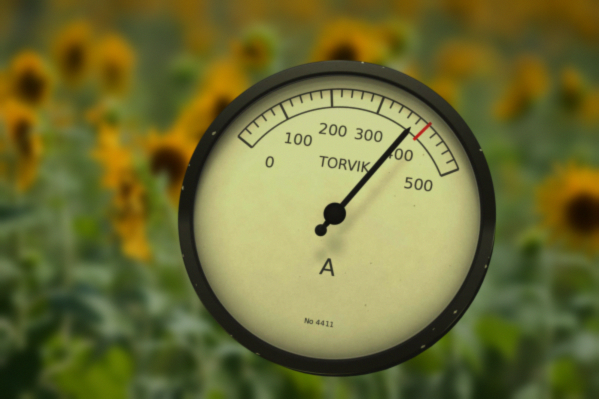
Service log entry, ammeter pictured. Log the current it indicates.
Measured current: 380 A
